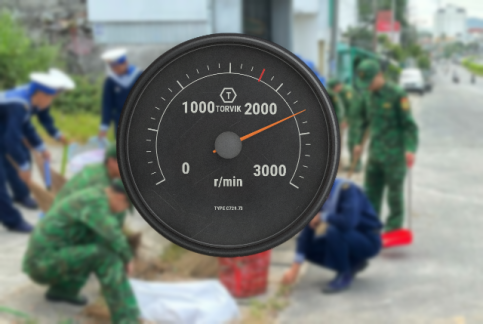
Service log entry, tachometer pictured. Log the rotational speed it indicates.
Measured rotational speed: 2300 rpm
